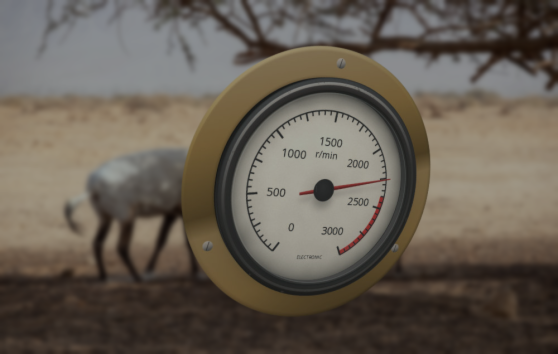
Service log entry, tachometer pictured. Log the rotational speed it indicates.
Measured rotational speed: 2250 rpm
